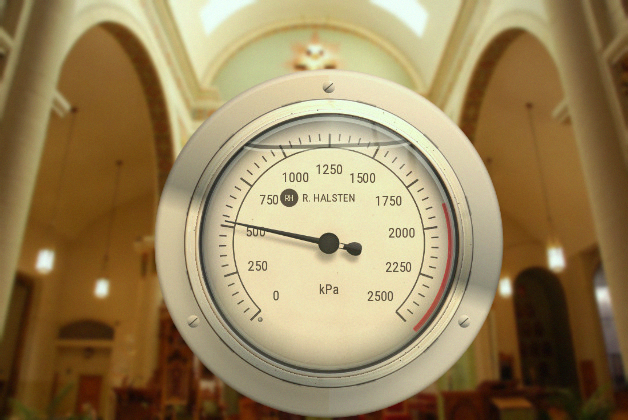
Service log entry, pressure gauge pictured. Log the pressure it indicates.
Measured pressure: 525 kPa
